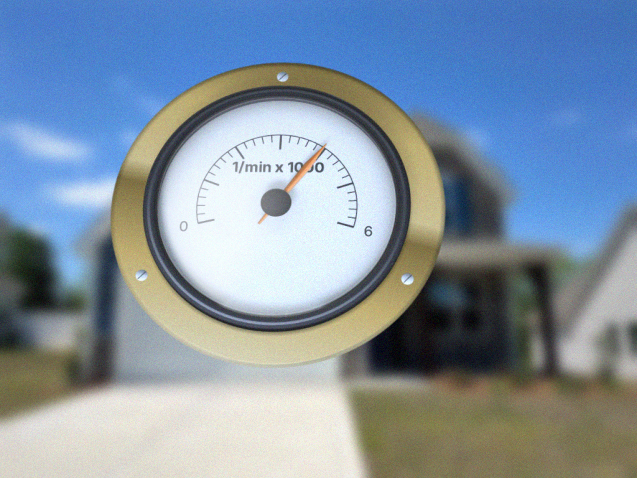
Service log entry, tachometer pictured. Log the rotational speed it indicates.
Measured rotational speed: 4000 rpm
